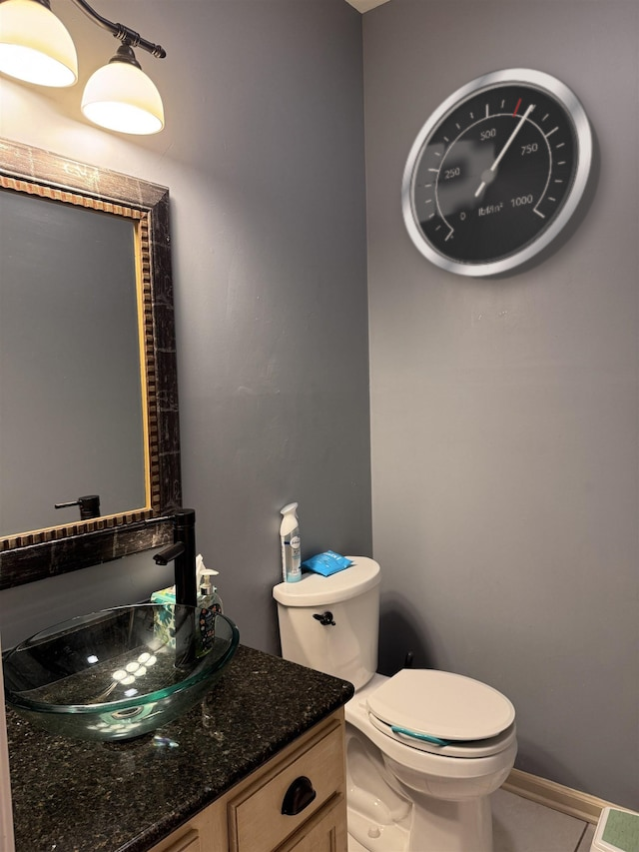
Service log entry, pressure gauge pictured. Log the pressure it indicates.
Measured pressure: 650 psi
